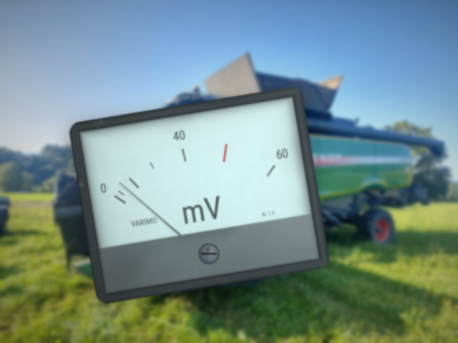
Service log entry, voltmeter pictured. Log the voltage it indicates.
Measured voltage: 15 mV
